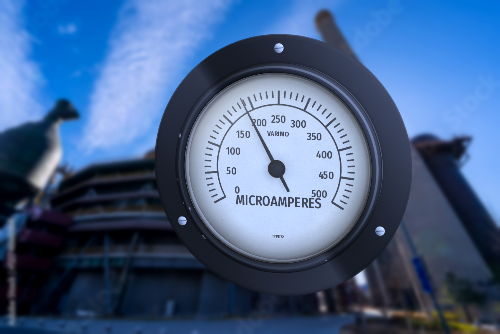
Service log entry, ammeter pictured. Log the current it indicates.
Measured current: 190 µA
